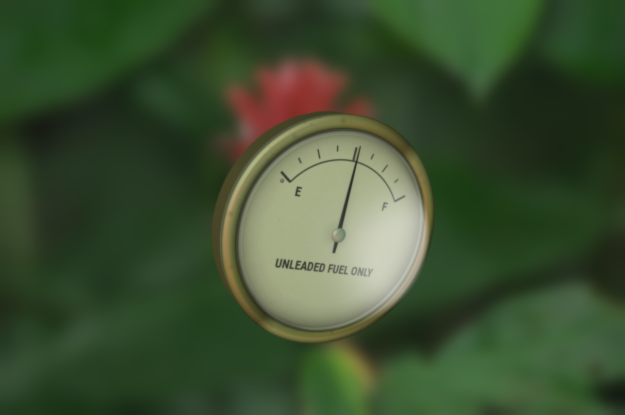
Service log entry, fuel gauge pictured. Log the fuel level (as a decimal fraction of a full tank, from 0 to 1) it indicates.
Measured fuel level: 0.5
